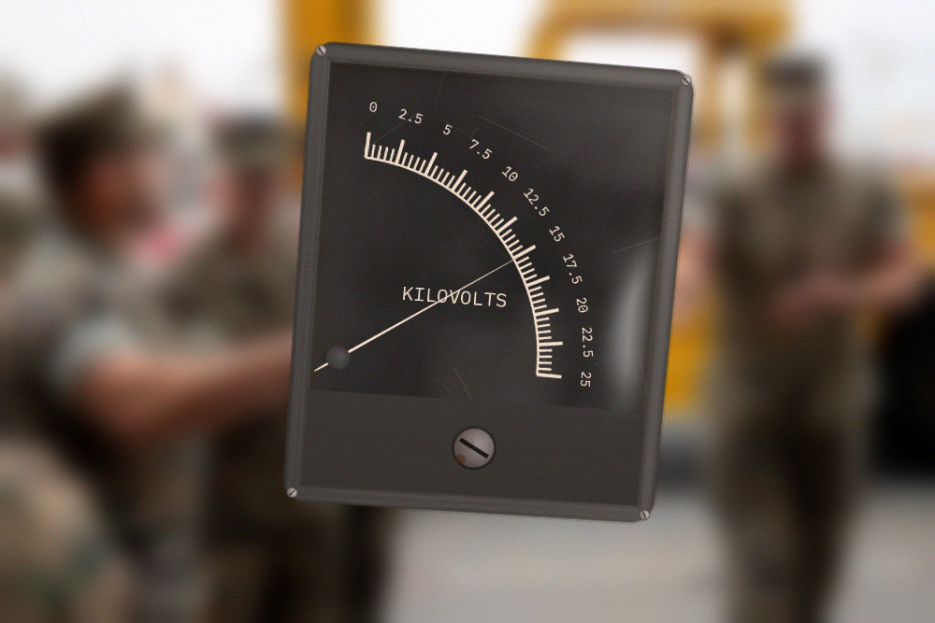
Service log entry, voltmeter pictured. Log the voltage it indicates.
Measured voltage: 15 kV
